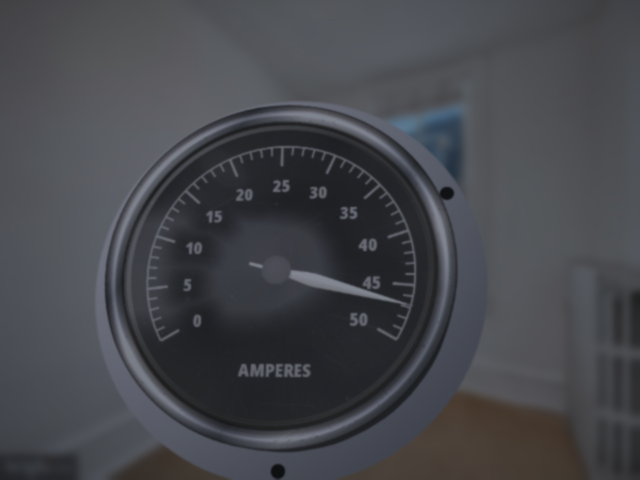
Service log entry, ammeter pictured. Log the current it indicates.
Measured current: 47 A
